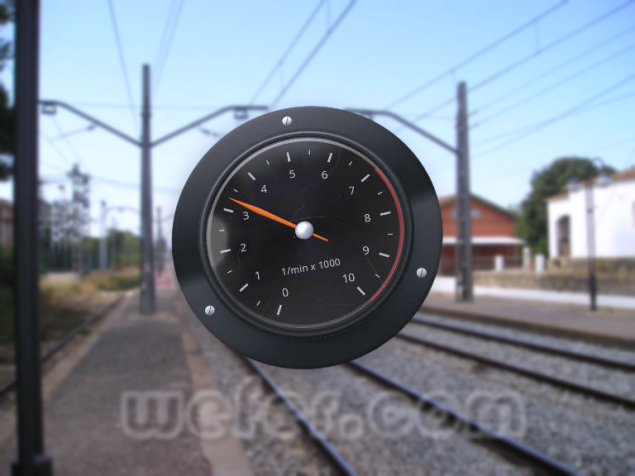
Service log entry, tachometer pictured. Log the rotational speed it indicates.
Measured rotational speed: 3250 rpm
